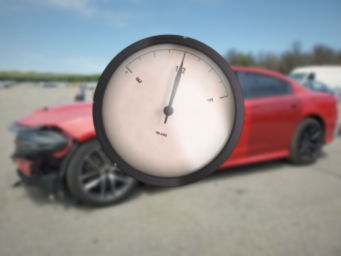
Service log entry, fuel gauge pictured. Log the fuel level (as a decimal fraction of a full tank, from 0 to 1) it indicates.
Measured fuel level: 0.5
